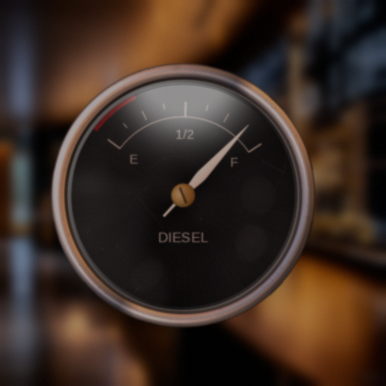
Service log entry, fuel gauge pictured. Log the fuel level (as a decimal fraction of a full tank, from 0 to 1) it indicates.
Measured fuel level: 0.875
